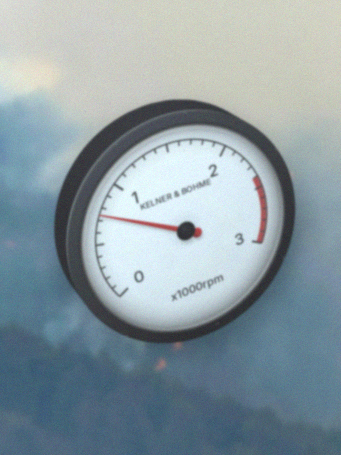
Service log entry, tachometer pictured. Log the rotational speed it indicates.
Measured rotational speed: 750 rpm
